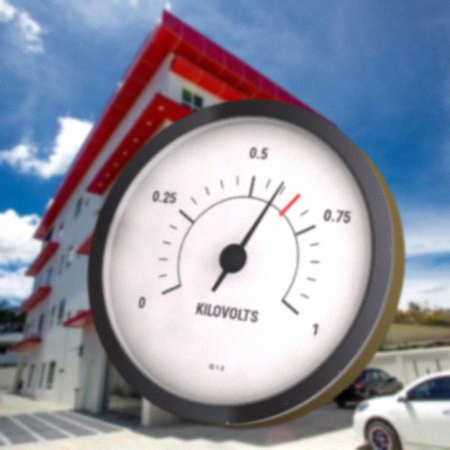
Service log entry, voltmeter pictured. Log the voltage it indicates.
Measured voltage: 0.6 kV
